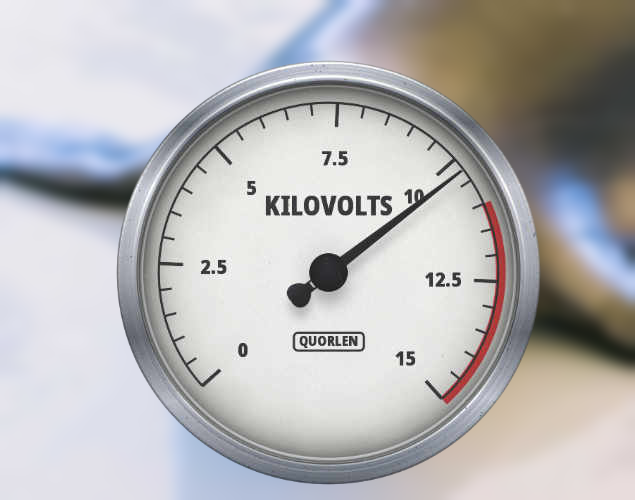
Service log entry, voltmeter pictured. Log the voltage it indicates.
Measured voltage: 10.25 kV
